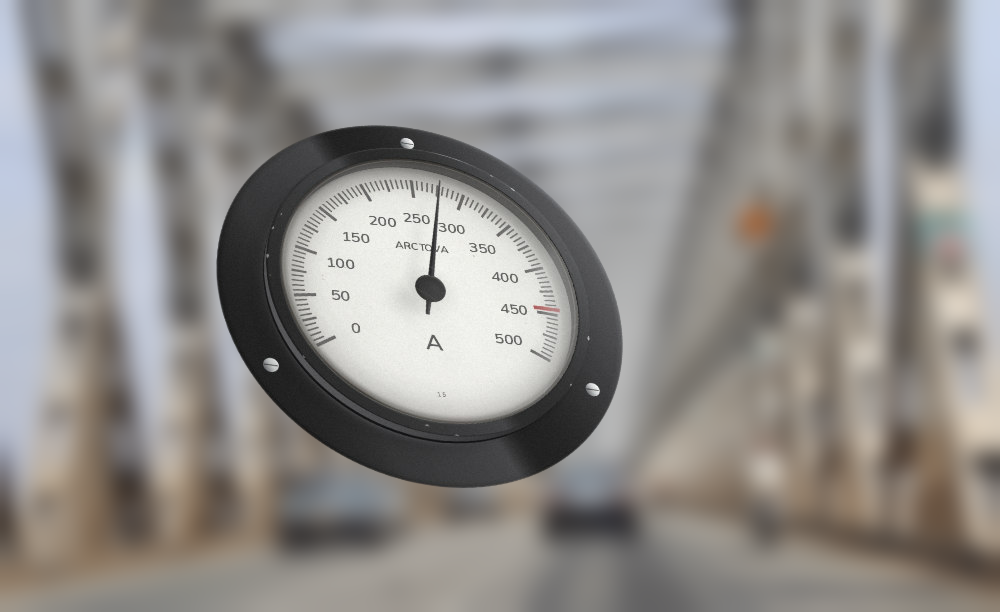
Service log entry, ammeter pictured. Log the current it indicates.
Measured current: 275 A
